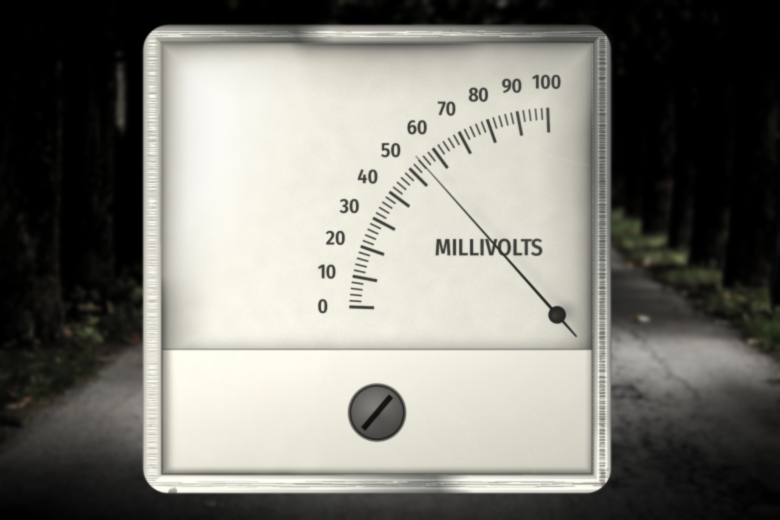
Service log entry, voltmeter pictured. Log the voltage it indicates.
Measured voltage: 54 mV
